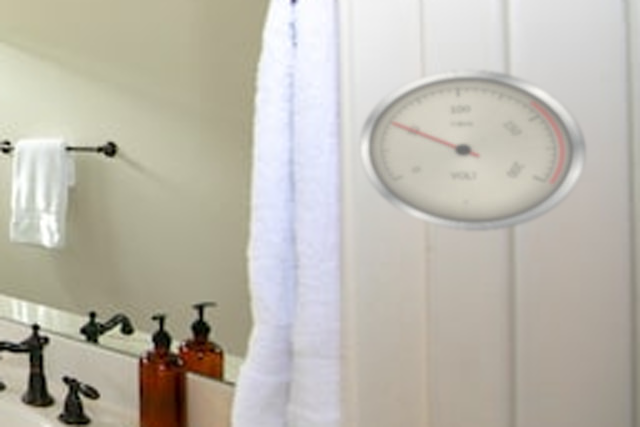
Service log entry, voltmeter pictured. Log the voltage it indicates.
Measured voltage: 50 V
